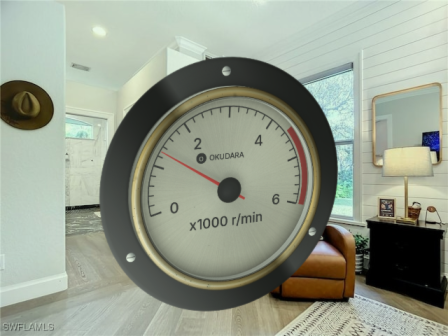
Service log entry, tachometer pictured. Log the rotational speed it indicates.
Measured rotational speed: 1300 rpm
